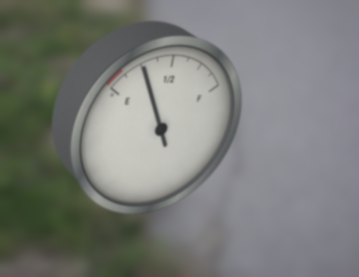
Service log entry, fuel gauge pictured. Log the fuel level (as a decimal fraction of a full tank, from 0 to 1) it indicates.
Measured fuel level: 0.25
